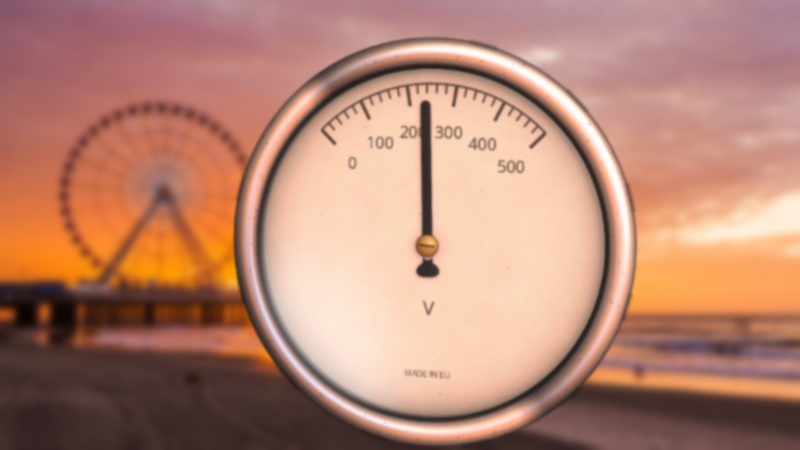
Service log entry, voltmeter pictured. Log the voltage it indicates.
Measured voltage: 240 V
